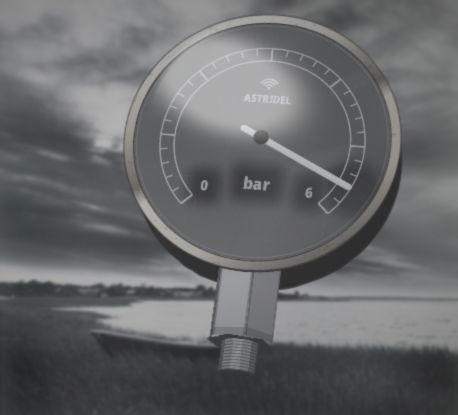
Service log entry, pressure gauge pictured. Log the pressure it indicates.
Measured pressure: 5.6 bar
